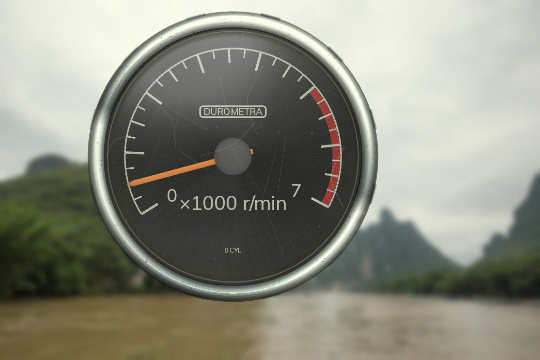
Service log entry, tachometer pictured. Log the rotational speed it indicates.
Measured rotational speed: 500 rpm
